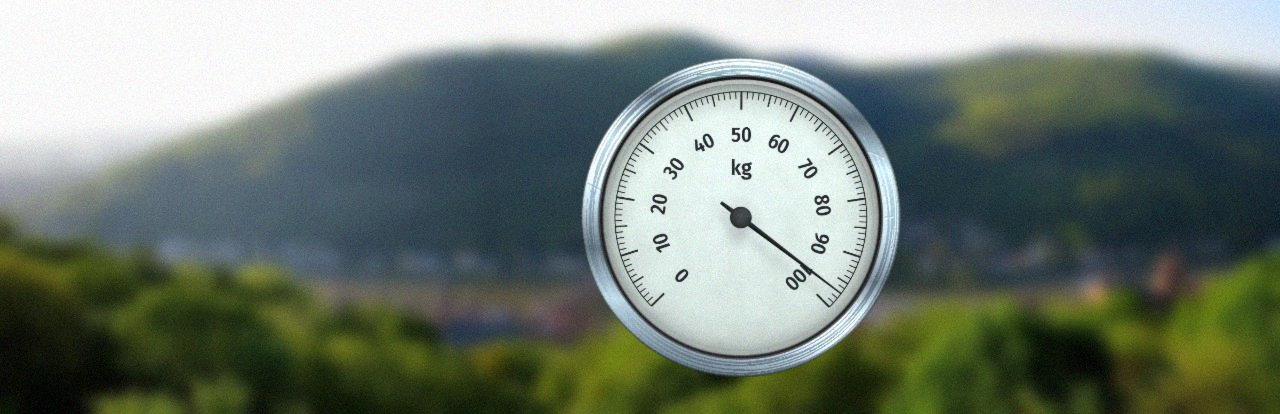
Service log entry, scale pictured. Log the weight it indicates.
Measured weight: 97 kg
